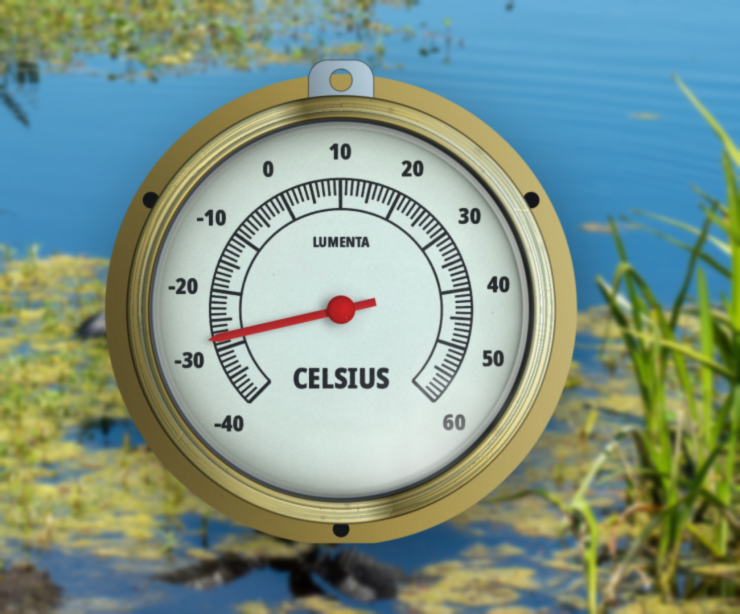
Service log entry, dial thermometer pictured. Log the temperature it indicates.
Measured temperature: -28 °C
